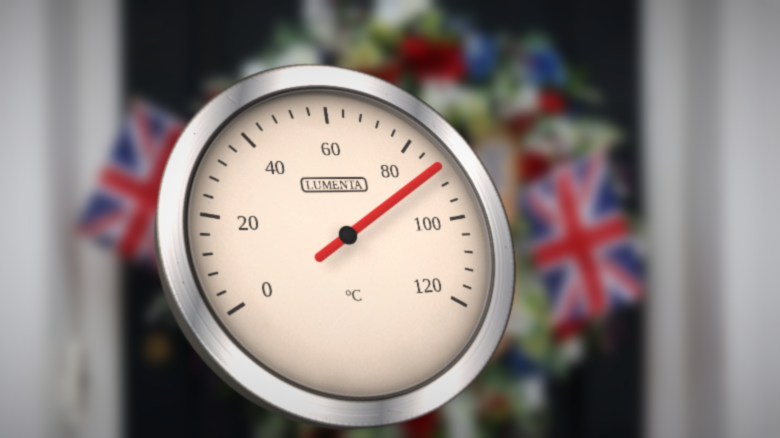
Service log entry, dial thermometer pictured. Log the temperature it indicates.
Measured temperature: 88 °C
